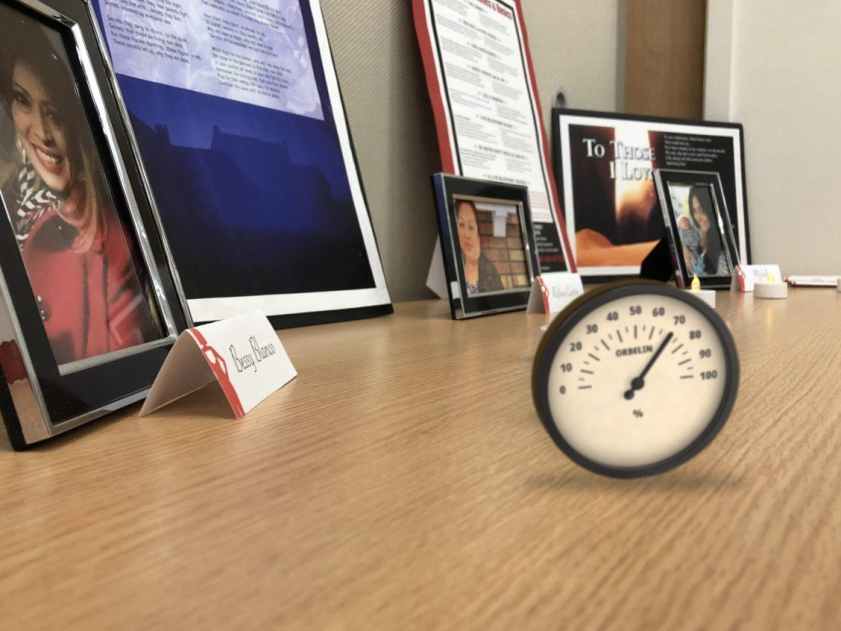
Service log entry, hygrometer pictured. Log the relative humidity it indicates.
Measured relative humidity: 70 %
